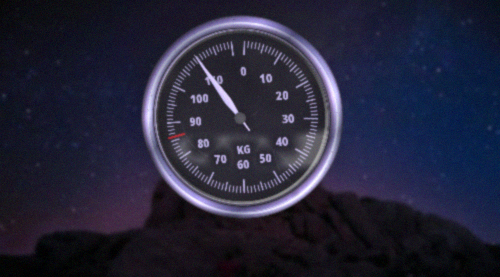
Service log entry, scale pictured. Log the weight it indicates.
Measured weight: 110 kg
